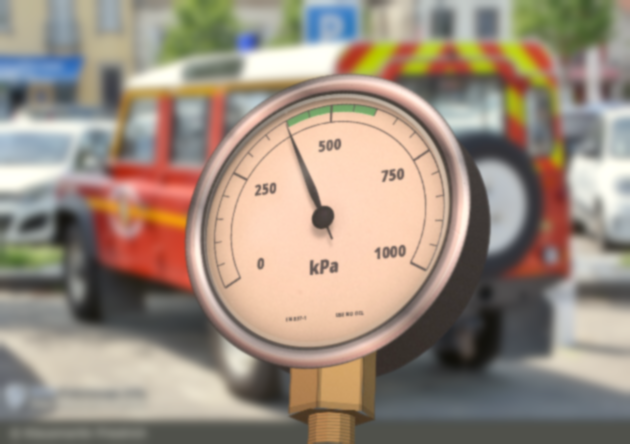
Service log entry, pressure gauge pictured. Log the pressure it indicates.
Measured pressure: 400 kPa
